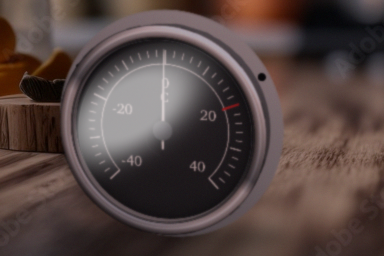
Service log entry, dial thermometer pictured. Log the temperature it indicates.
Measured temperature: 0 °C
